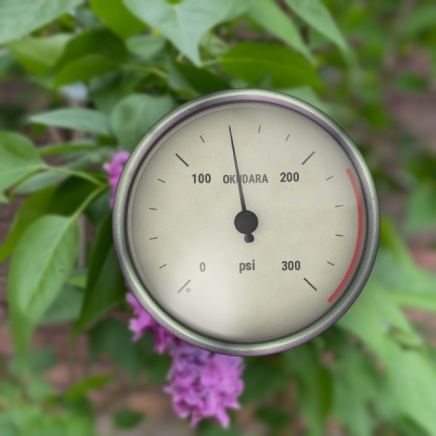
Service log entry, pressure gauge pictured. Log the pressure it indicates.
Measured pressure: 140 psi
